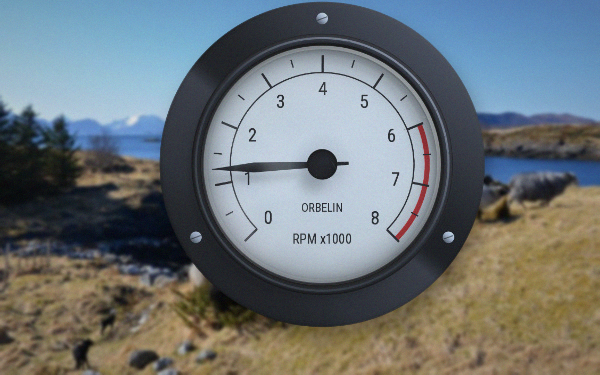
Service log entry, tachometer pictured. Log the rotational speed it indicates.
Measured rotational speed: 1250 rpm
